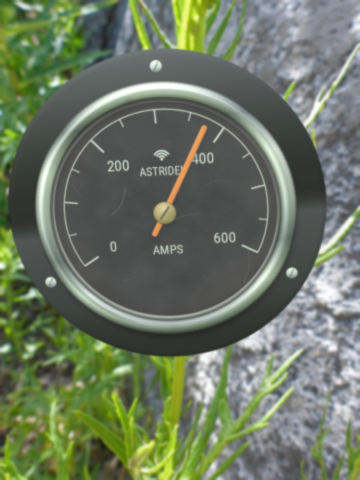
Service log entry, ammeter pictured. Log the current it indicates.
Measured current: 375 A
